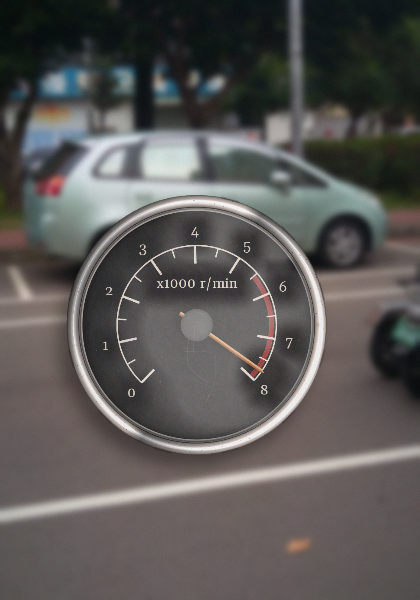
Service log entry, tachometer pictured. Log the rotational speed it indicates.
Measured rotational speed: 7750 rpm
